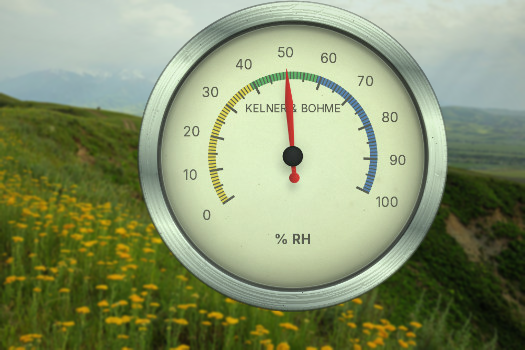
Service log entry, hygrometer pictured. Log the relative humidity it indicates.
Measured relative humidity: 50 %
